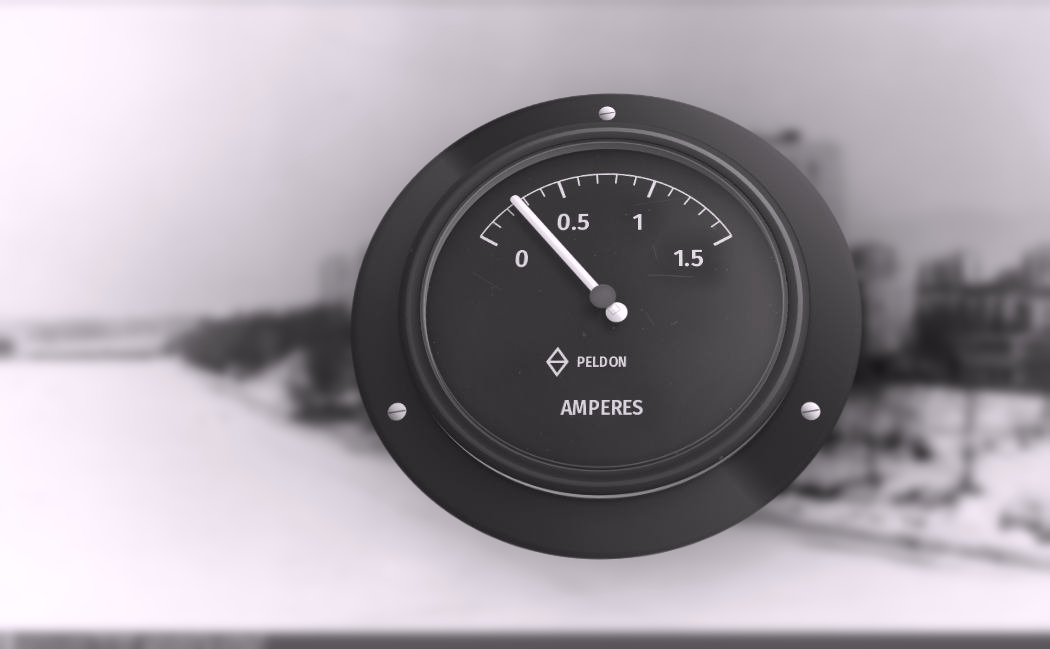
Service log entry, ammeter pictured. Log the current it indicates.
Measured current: 0.25 A
